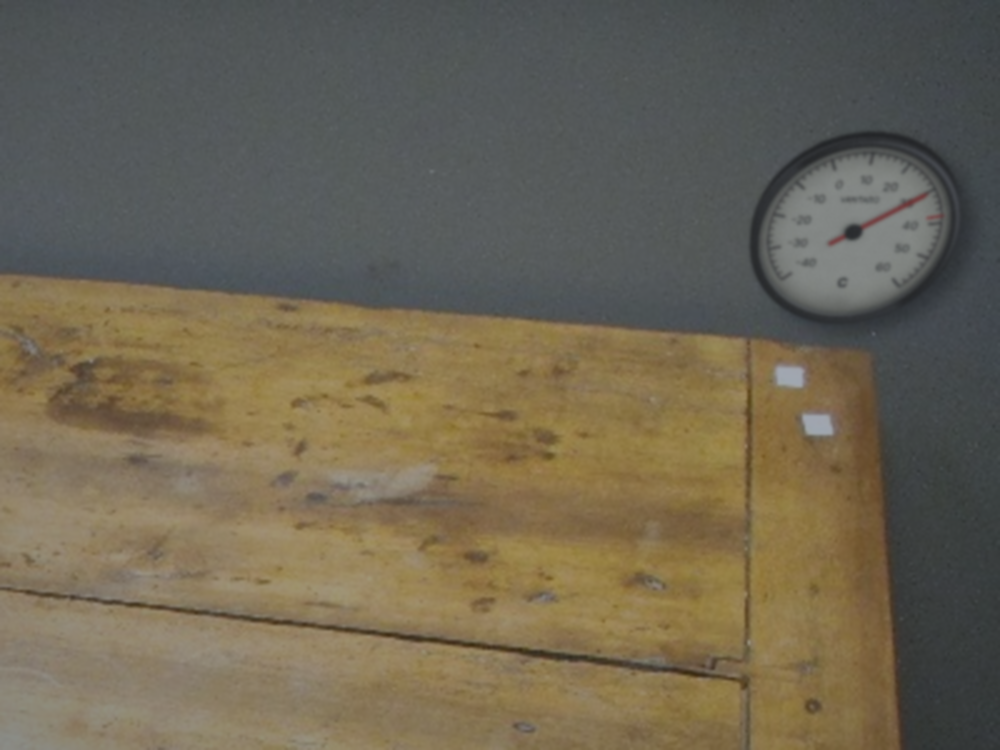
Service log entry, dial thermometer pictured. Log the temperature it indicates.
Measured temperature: 30 °C
